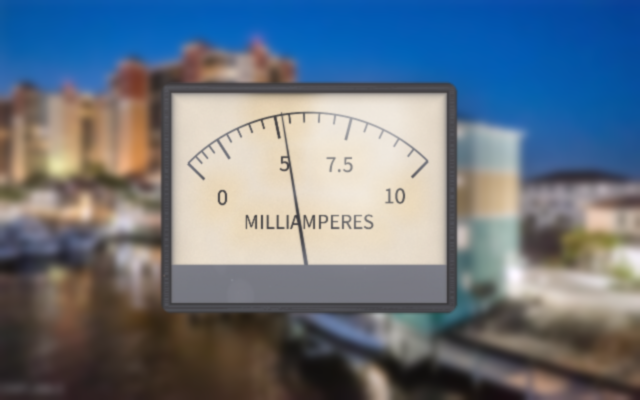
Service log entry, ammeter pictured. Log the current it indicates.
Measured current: 5.25 mA
